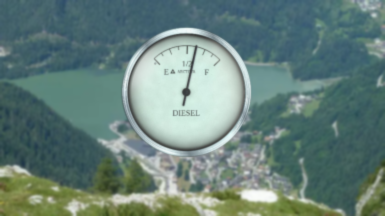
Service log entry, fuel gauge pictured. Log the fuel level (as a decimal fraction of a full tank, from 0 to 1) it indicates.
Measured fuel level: 0.625
